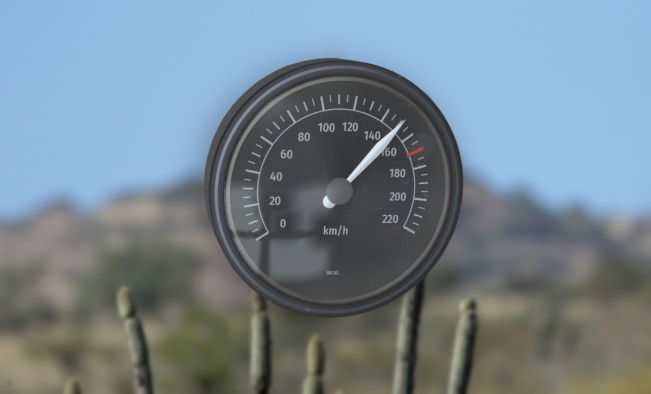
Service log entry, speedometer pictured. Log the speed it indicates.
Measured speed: 150 km/h
